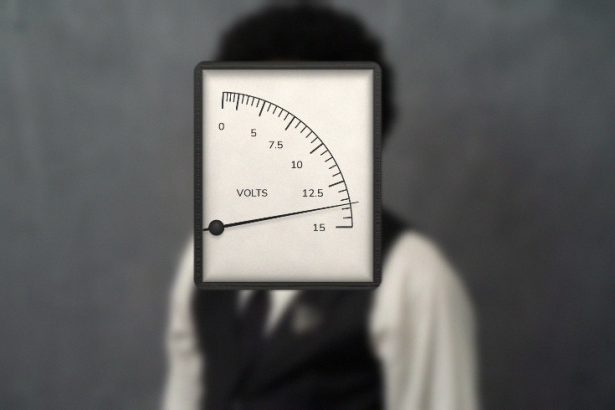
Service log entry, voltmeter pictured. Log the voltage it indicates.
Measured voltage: 13.75 V
